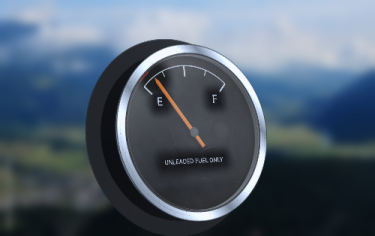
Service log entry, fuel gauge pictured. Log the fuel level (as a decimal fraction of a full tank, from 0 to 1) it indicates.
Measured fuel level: 0.125
